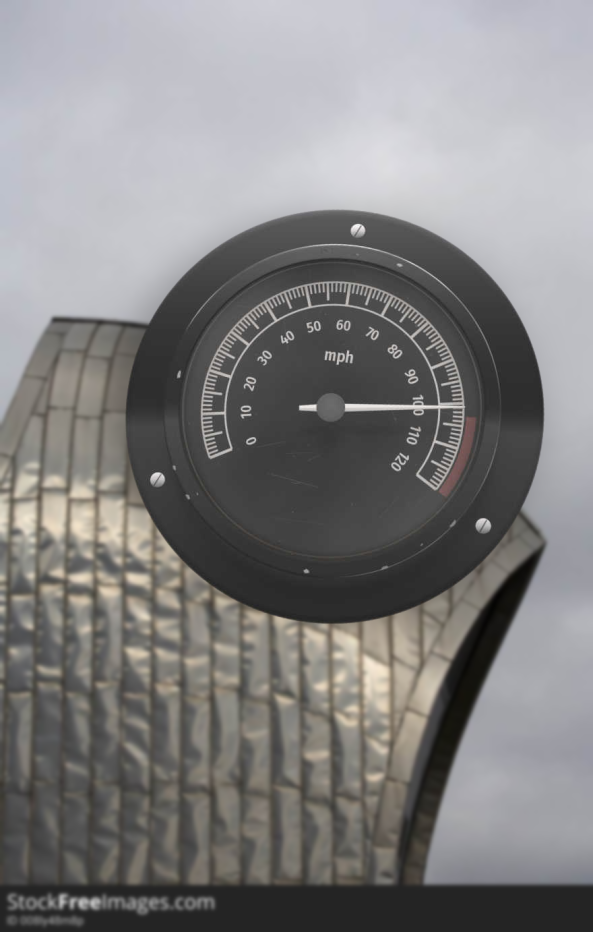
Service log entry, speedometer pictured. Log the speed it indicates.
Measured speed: 101 mph
